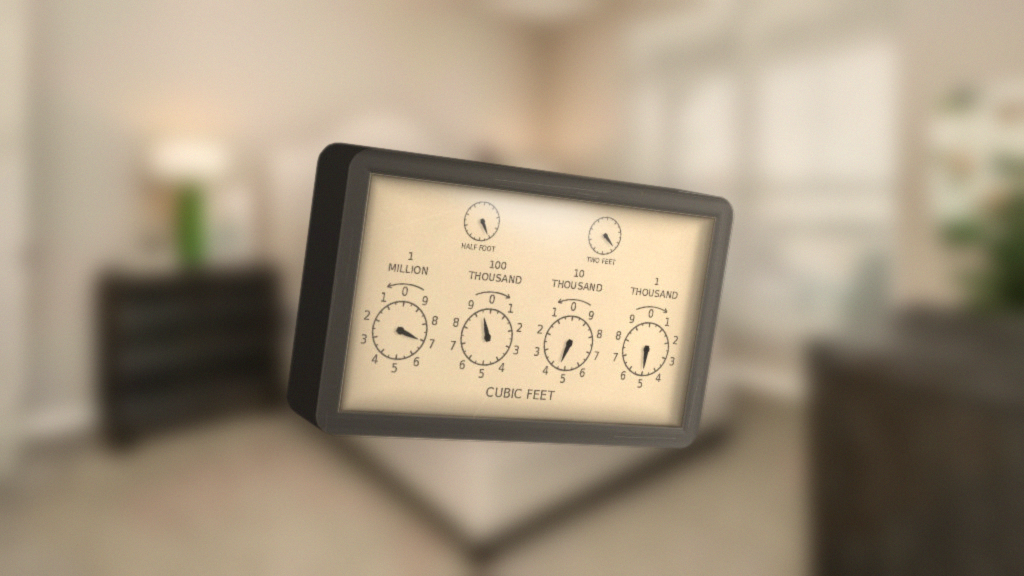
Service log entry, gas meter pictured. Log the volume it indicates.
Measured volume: 694500 ft³
